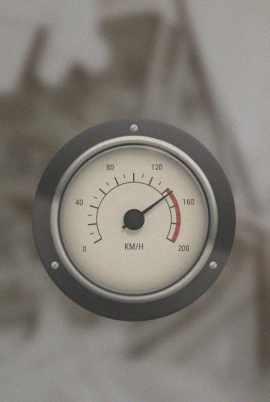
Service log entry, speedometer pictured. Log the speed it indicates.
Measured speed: 145 km/h
